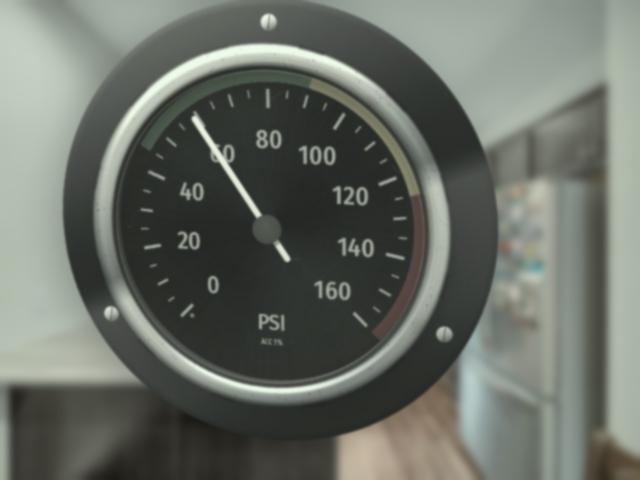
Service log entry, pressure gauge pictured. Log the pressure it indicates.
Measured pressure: 60 psi
